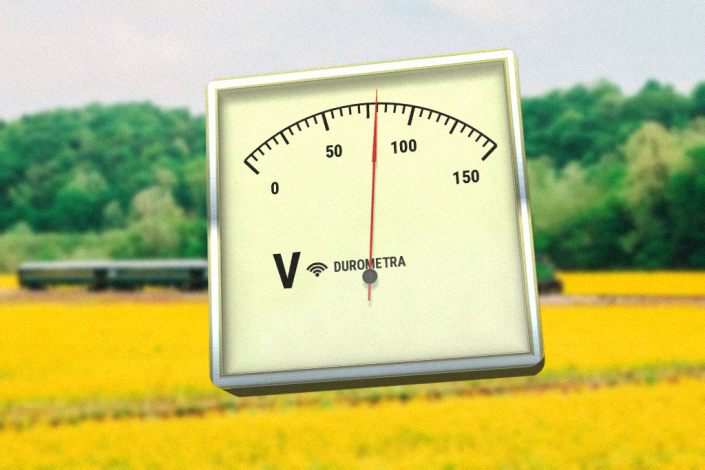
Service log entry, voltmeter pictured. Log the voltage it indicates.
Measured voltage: 80 V
